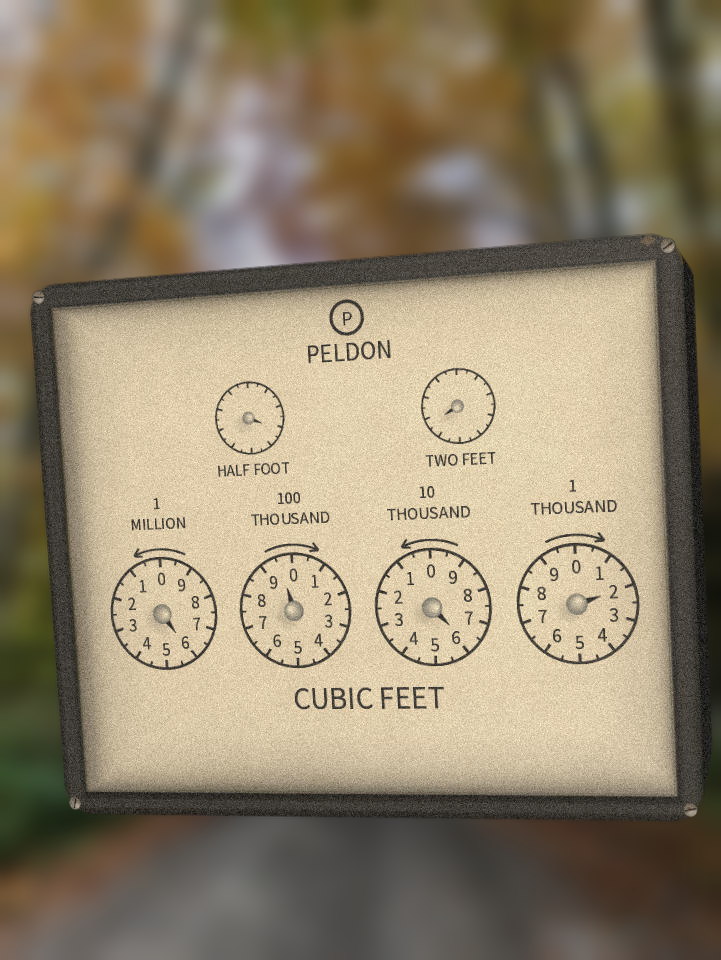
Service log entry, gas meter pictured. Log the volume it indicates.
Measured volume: 596200 ft³
